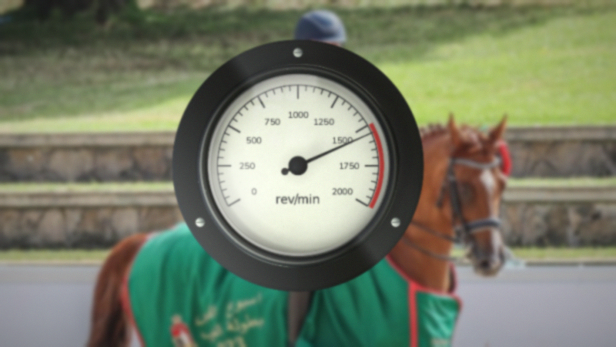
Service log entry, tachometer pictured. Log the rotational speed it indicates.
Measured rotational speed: 1550 rpm
